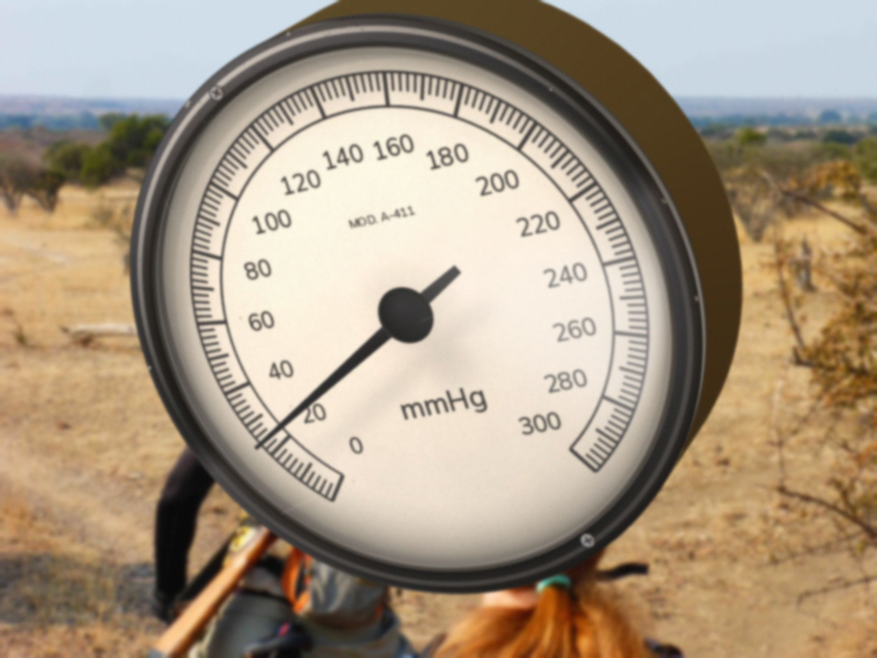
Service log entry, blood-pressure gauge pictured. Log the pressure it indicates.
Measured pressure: 24 mmHg
